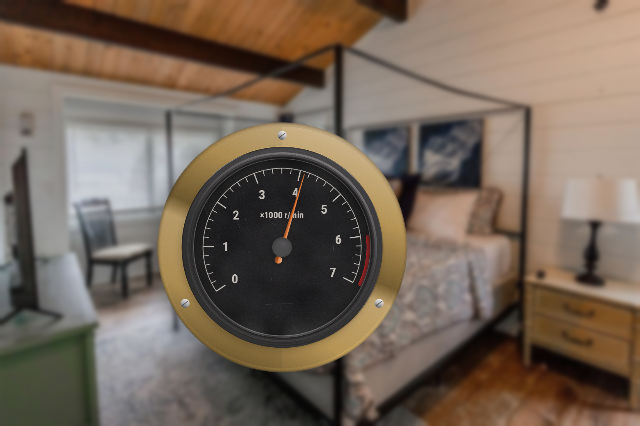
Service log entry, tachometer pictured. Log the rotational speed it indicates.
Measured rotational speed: 4100 rpm
